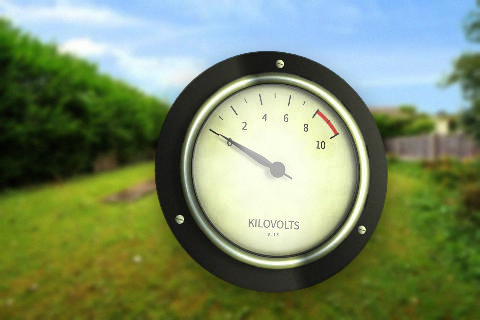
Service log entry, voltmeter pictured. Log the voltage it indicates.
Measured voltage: 0 kV
